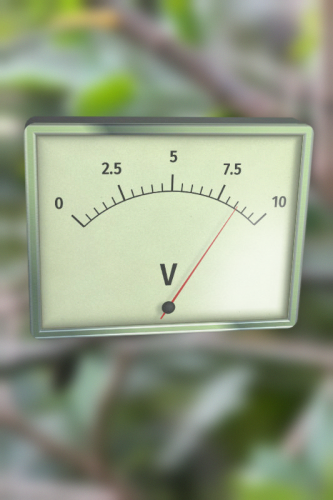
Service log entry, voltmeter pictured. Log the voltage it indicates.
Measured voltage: 8.5 V
